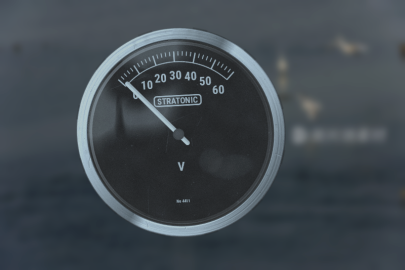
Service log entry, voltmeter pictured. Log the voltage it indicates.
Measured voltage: 2 V
